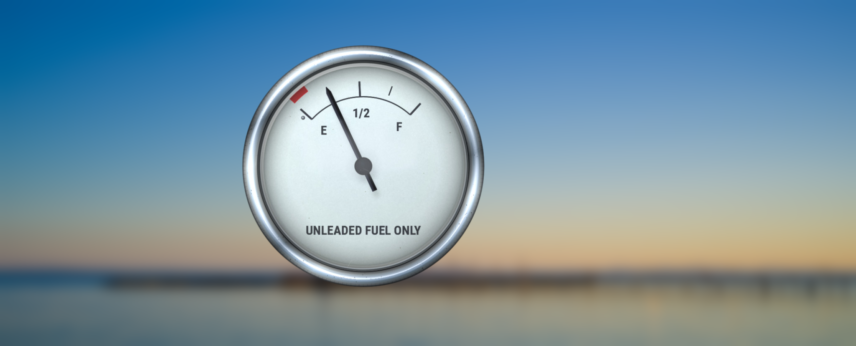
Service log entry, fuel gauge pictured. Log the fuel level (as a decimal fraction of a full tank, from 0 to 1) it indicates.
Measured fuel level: 0.25
